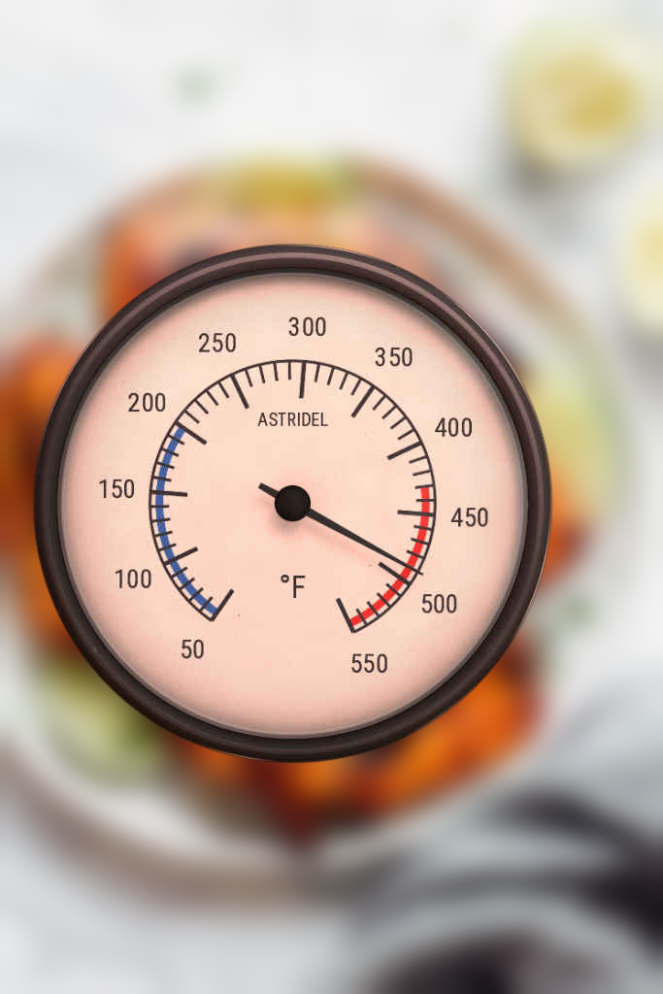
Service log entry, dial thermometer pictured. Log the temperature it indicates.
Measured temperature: 490 °F
